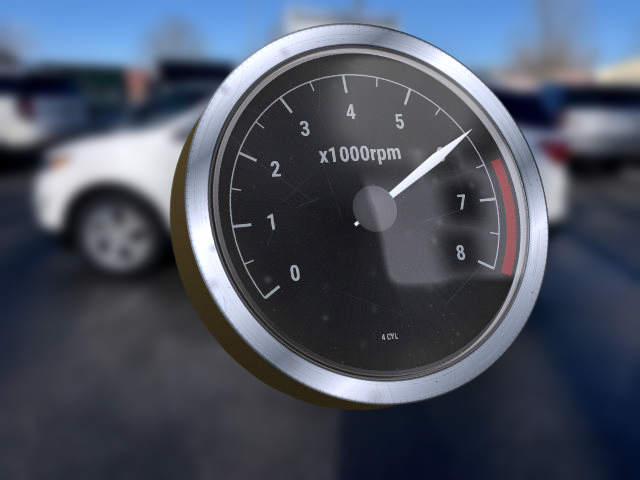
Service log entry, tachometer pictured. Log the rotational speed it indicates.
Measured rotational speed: 6000 rpm
